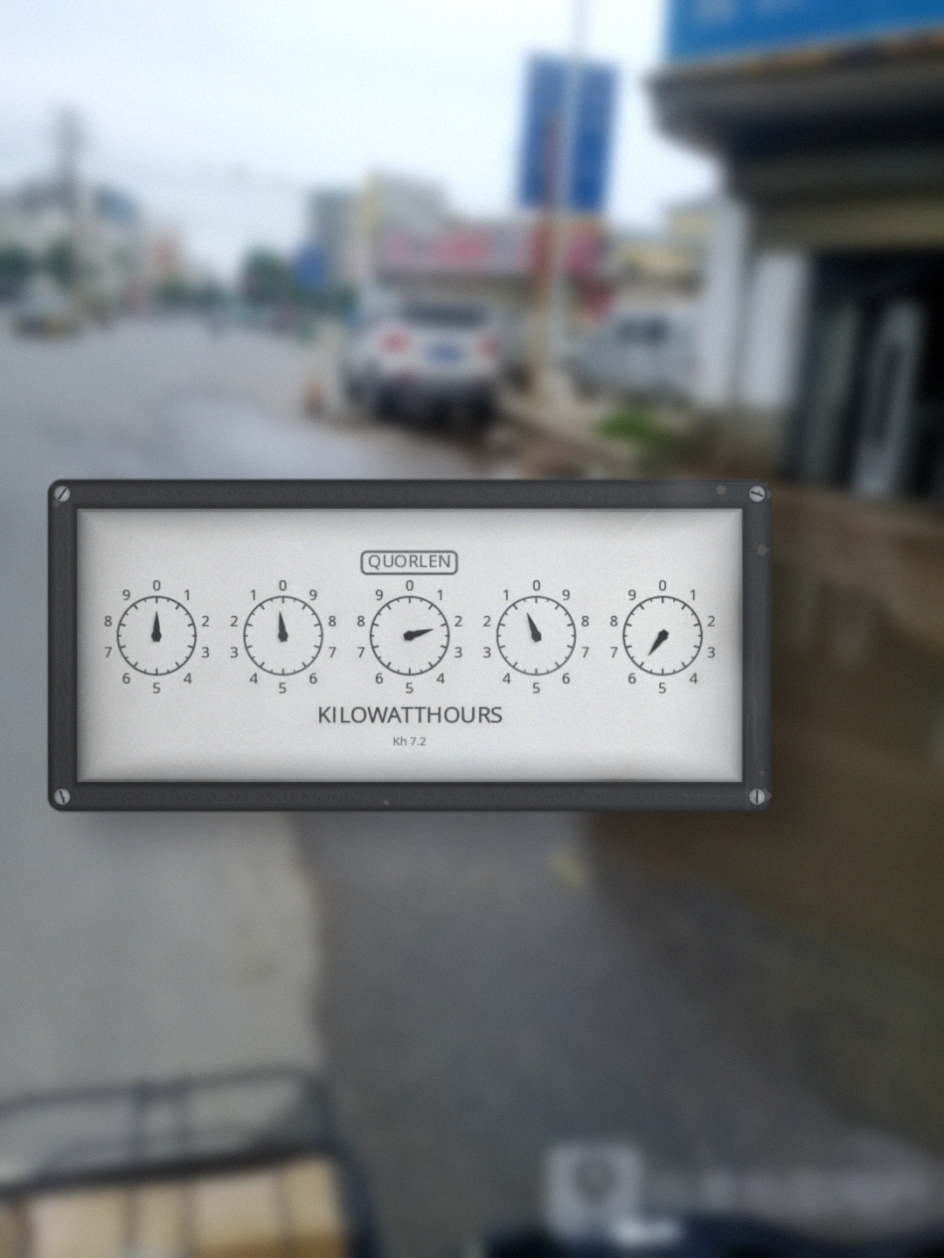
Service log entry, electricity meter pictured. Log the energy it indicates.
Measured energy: 206 kWh
